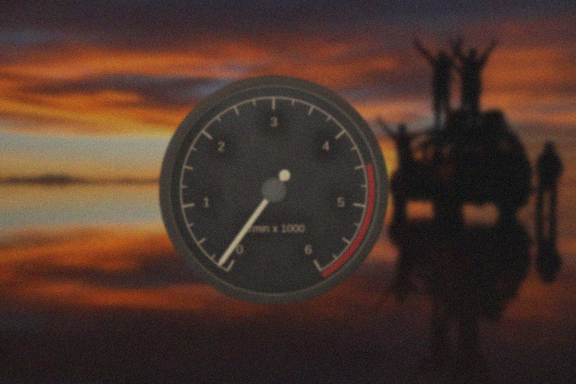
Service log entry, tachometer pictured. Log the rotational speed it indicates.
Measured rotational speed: 125 rpm
